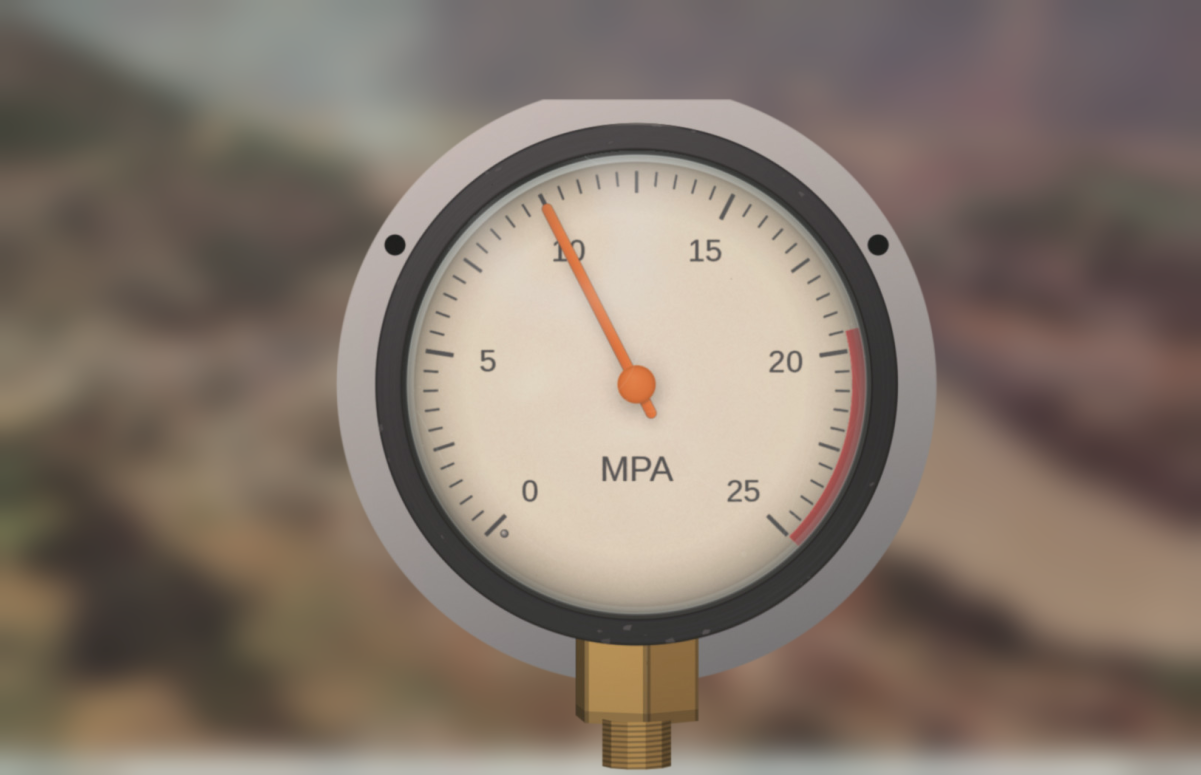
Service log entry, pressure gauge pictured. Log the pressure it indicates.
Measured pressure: 10 MPa
